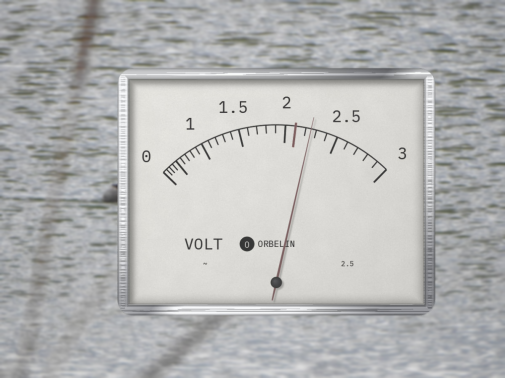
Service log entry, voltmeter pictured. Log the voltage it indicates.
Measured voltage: 2.25 V
